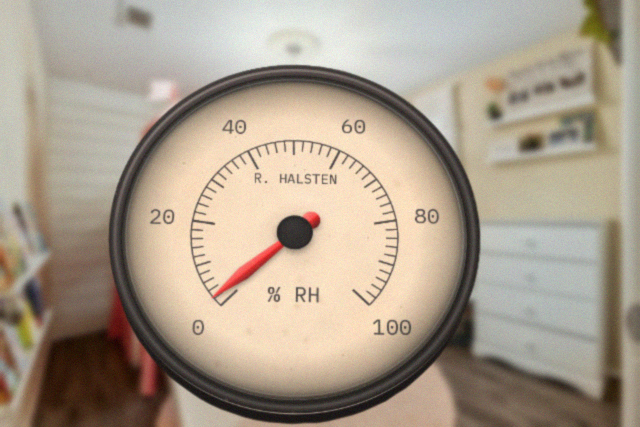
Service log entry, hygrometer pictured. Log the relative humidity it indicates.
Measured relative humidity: 2 %
